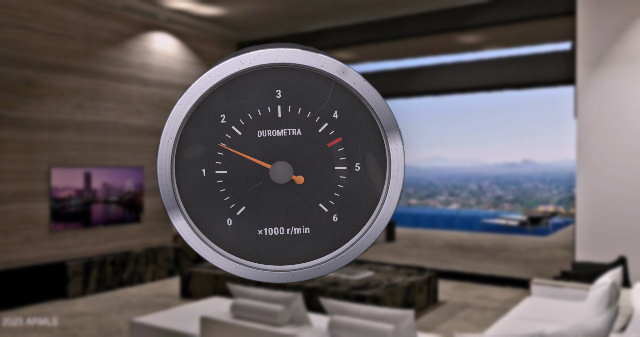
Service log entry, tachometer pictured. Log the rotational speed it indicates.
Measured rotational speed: 1600 rpm
